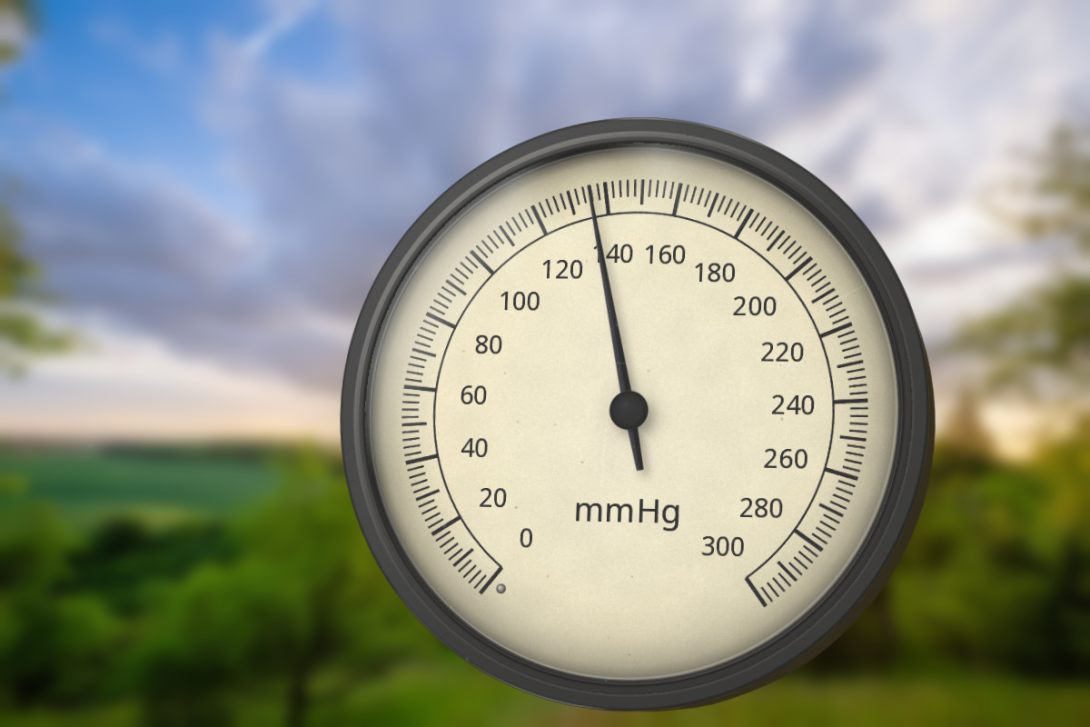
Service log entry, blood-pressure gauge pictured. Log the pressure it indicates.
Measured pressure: 136 mmHg
